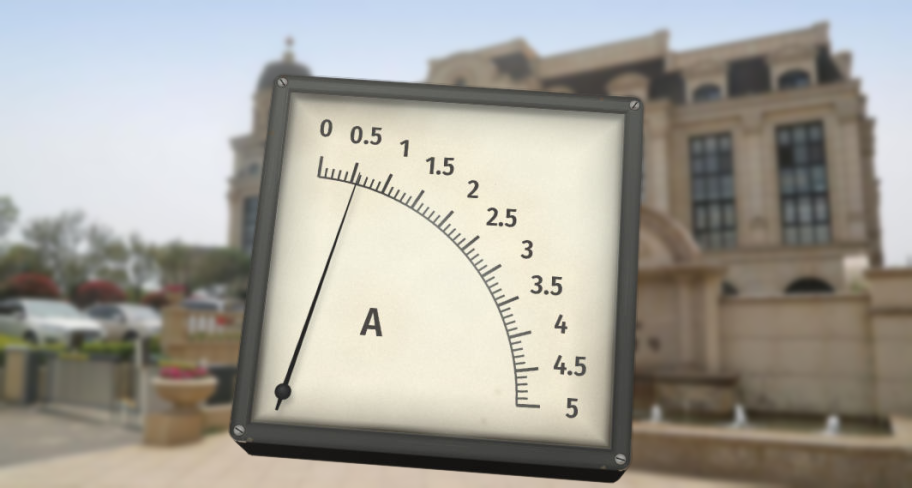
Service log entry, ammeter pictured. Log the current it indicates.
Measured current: 0.6 A
